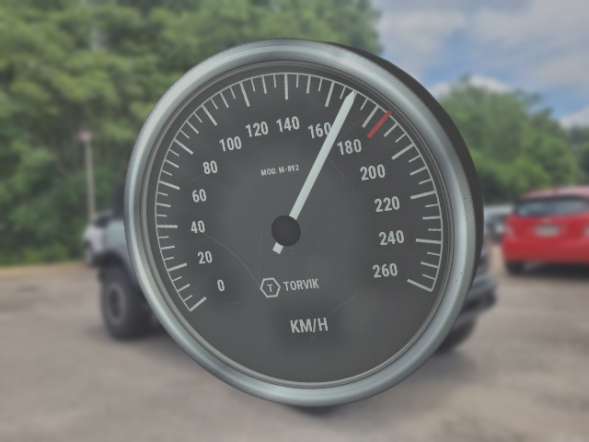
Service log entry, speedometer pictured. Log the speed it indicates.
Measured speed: 170 km/h
